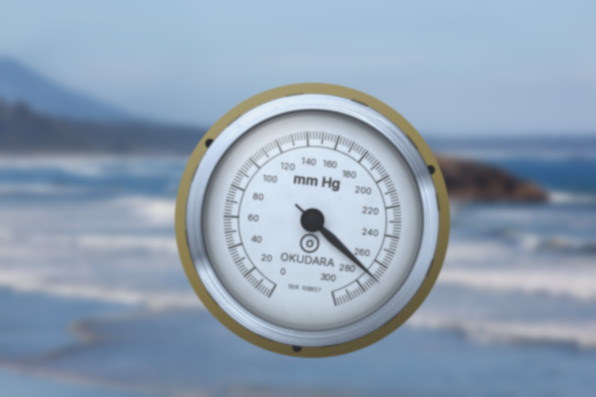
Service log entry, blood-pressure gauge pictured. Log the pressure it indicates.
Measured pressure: 270 mmHg
